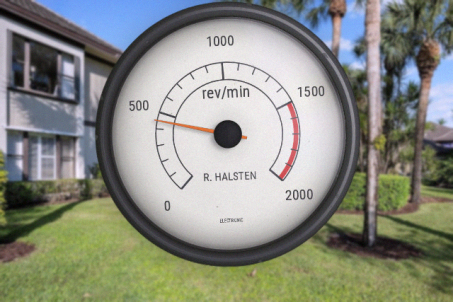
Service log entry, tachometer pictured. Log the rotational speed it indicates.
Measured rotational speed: 450 rpm
